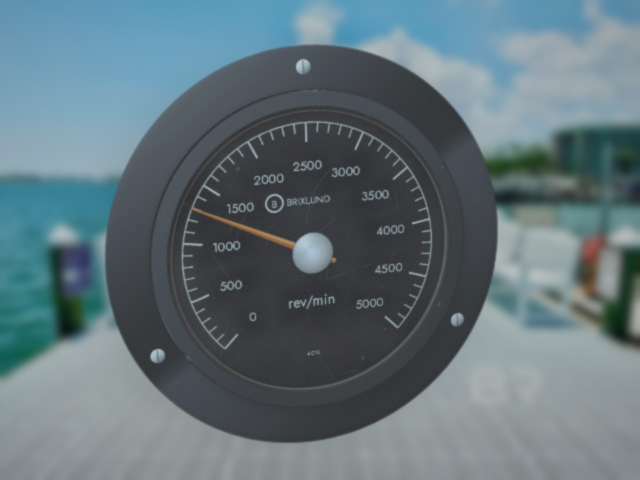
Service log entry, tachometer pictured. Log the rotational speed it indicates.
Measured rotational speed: 1300 rpm
